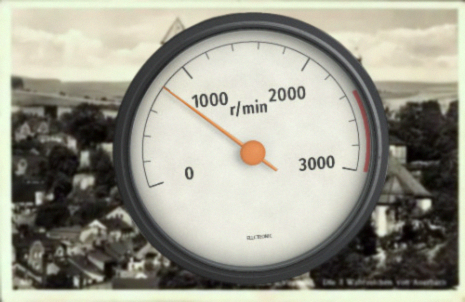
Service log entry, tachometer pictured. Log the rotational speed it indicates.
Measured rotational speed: 800 rpm
